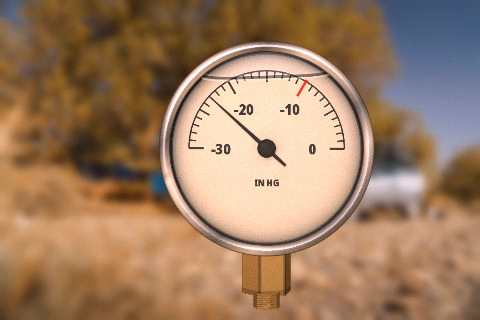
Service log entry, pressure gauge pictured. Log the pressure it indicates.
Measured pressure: -23 inHg
